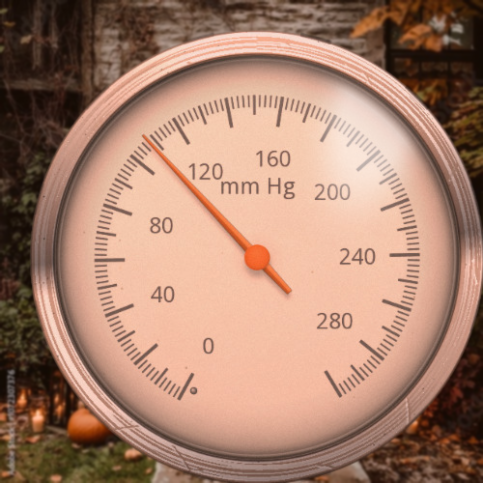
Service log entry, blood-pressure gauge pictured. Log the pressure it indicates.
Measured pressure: 108 mmHg
